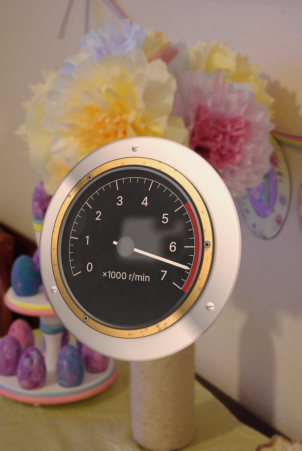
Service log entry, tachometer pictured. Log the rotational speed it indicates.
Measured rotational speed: 6500 rpm
